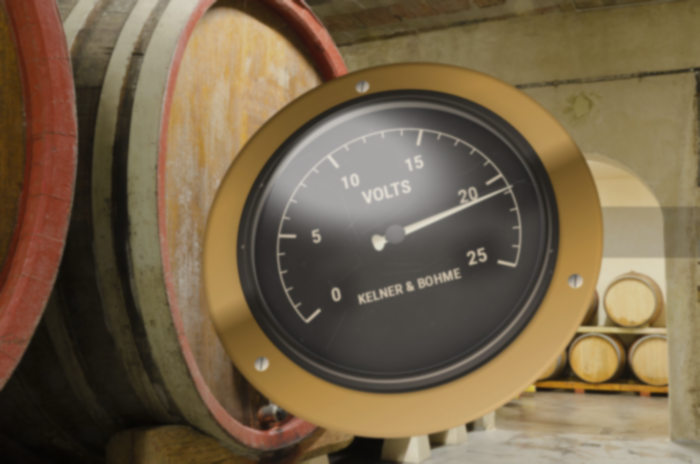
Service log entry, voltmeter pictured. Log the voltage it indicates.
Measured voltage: 21 V
